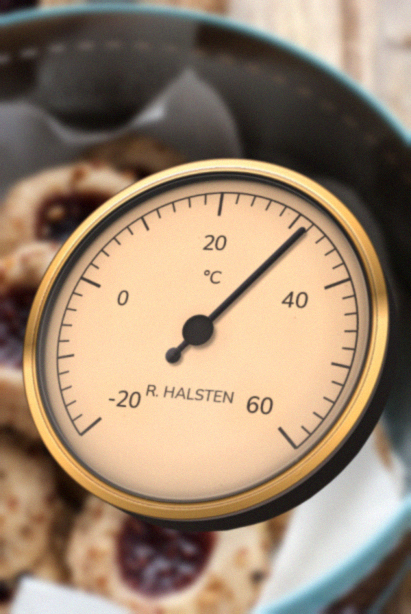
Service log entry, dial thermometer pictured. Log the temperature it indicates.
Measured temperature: 32 °C
